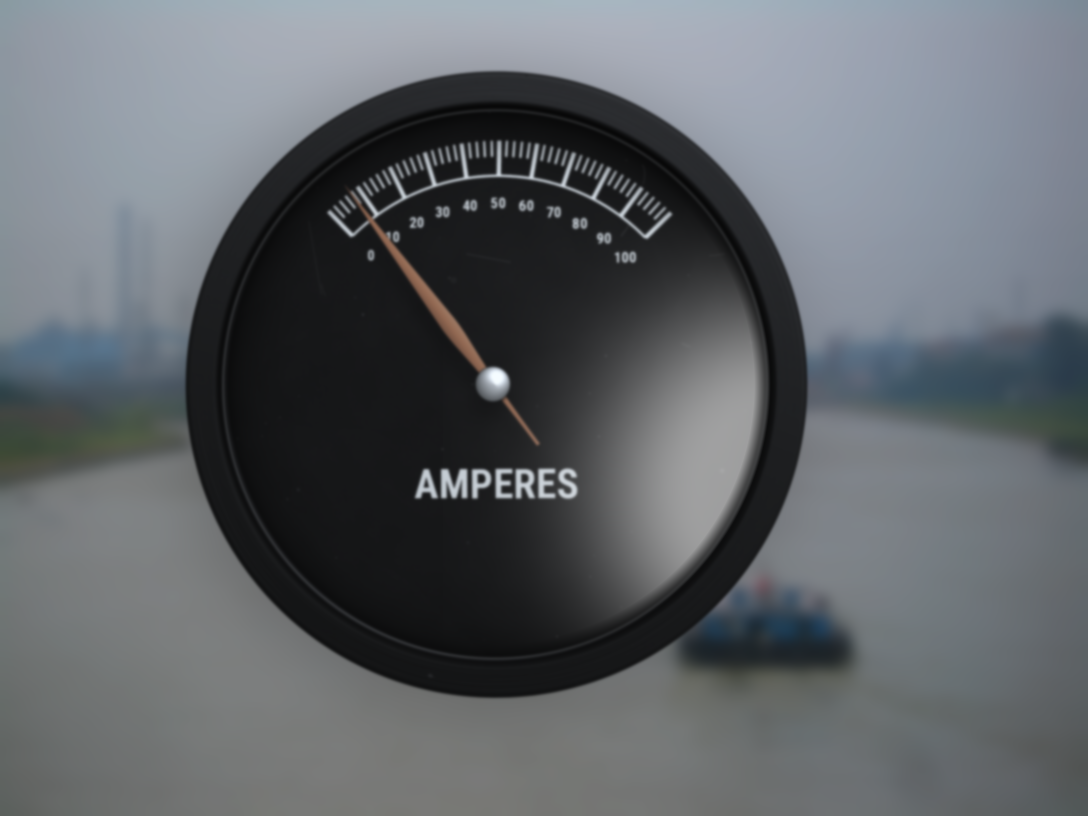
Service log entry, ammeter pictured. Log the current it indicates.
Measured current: 8 A
